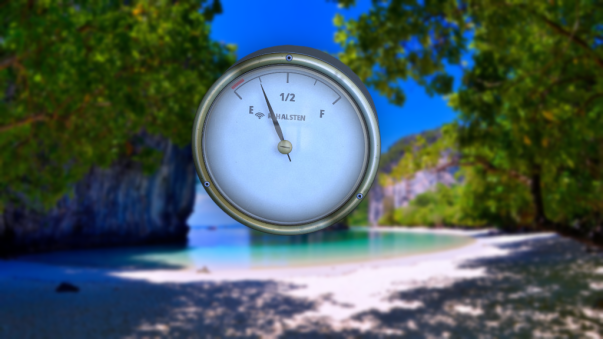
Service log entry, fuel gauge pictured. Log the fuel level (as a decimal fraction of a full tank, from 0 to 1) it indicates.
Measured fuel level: 0.25
